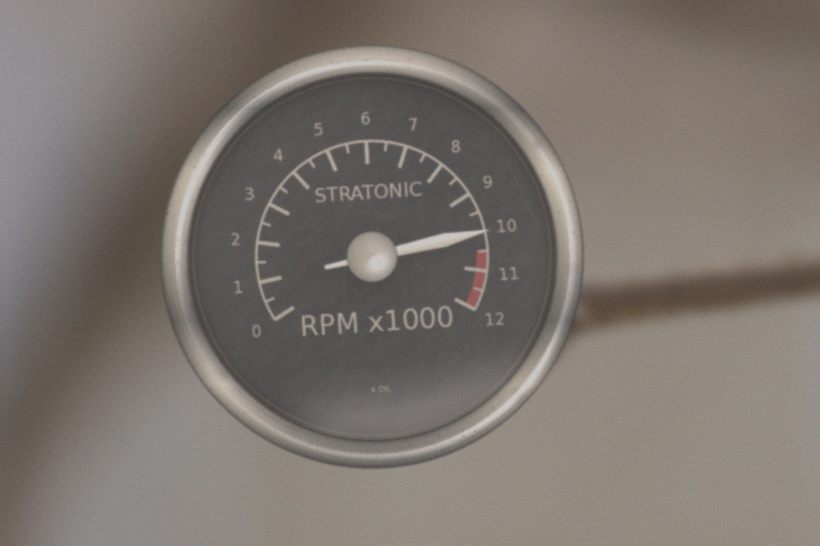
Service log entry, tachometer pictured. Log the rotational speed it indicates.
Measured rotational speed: 10000 rpm
